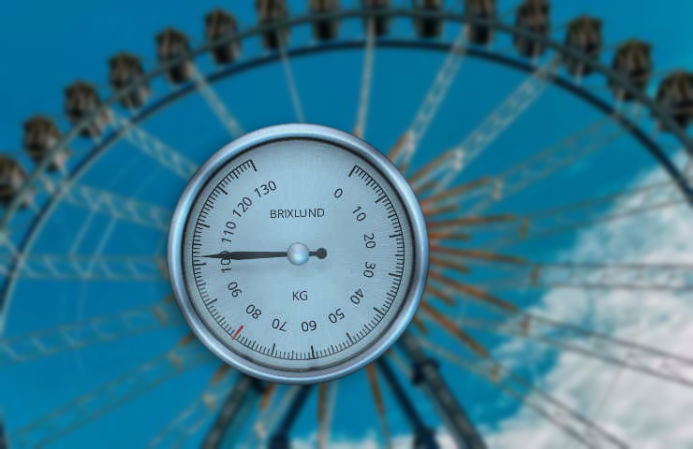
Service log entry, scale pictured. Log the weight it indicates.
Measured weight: 102 kg
